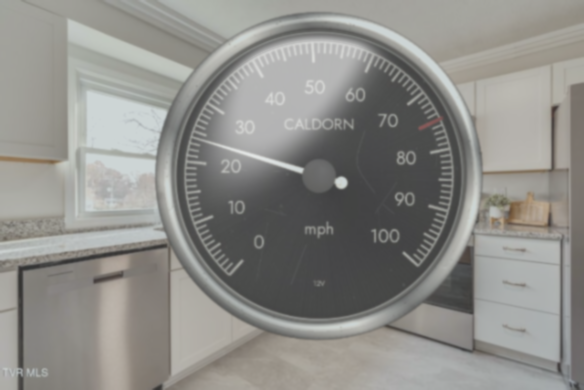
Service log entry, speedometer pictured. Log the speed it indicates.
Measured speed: 24 mph
